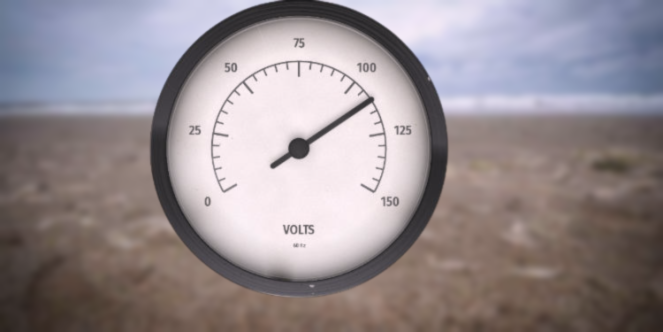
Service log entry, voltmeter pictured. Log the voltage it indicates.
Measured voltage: 110 V
